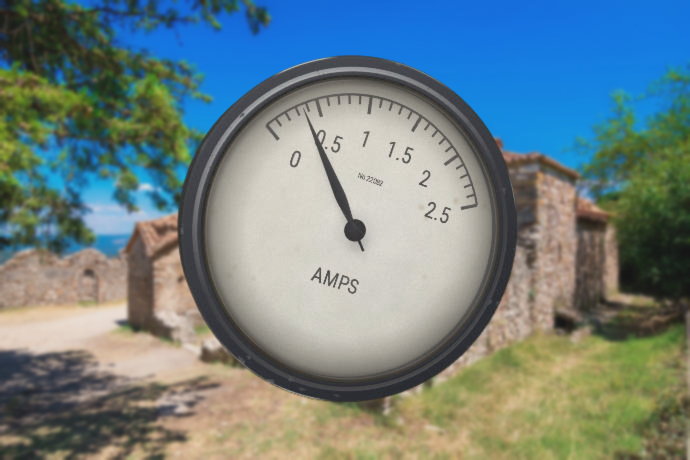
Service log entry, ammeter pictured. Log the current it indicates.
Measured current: 0.35 A
